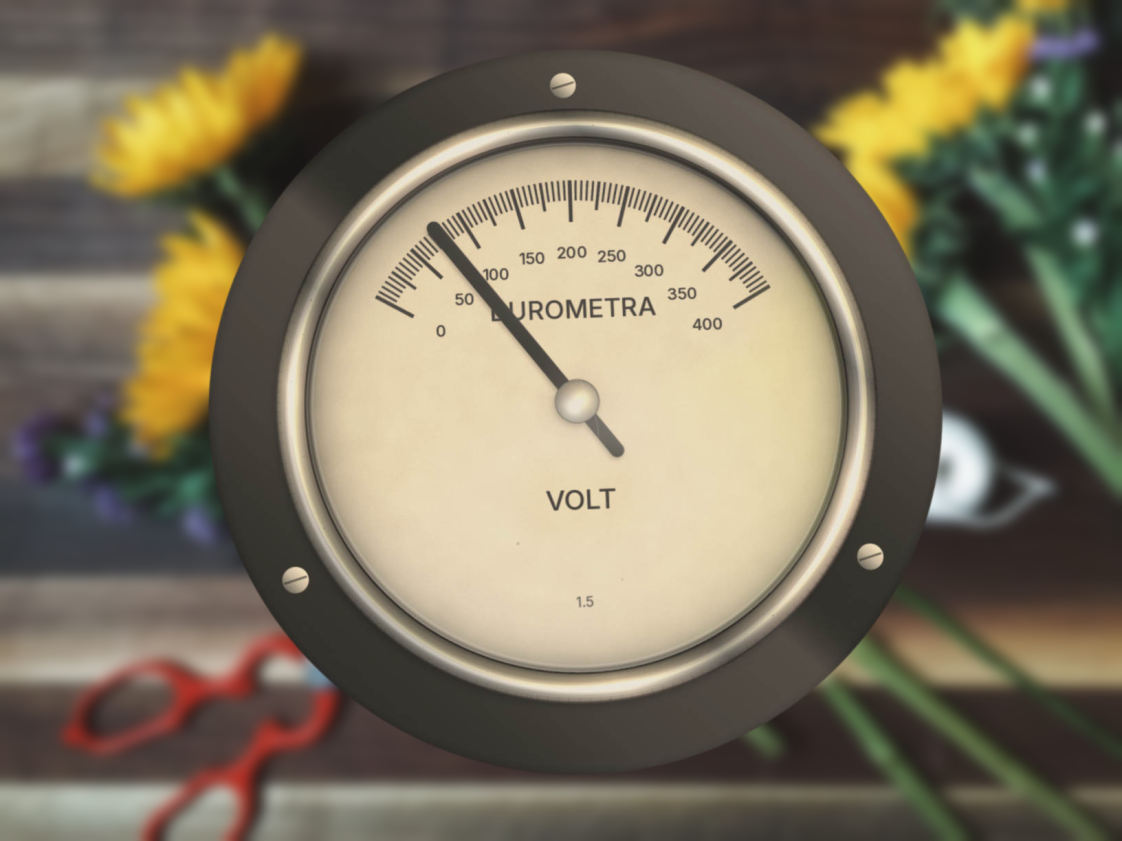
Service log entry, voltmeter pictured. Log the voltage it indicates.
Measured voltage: 75 V
